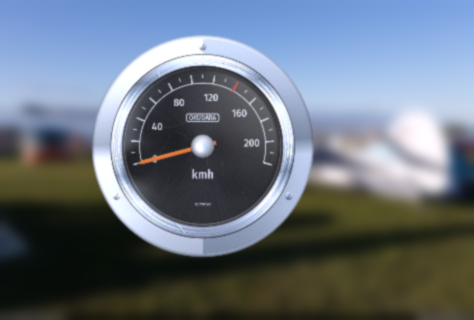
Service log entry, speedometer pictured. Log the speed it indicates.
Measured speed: 0 km/h
